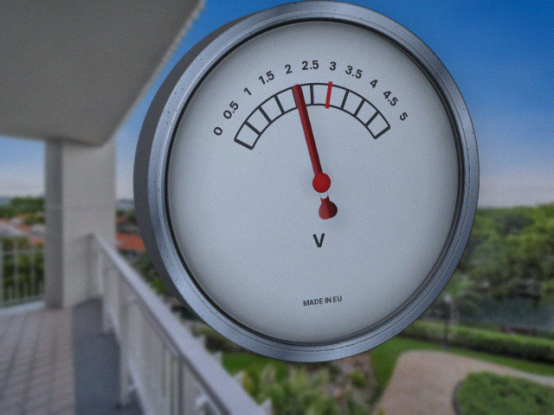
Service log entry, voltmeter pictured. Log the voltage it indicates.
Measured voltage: 2 V
